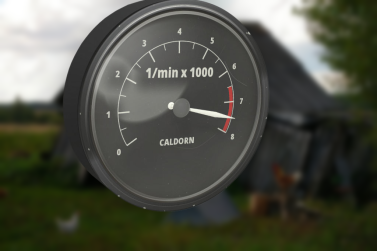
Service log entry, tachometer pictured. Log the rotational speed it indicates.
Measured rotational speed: 7500 rpm
